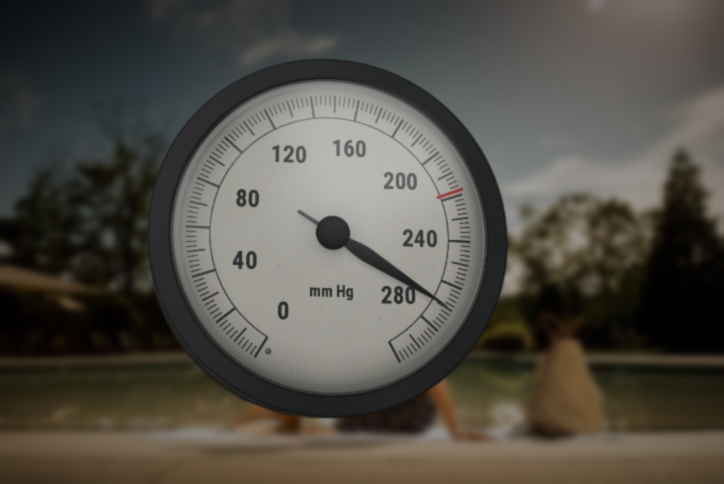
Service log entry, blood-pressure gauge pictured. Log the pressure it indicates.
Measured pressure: 270 mmHg
